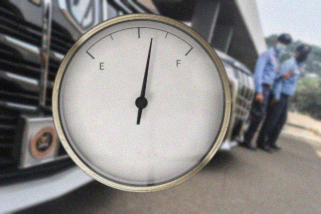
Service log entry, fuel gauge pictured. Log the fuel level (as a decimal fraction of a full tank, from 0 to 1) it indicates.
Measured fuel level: 0.625
